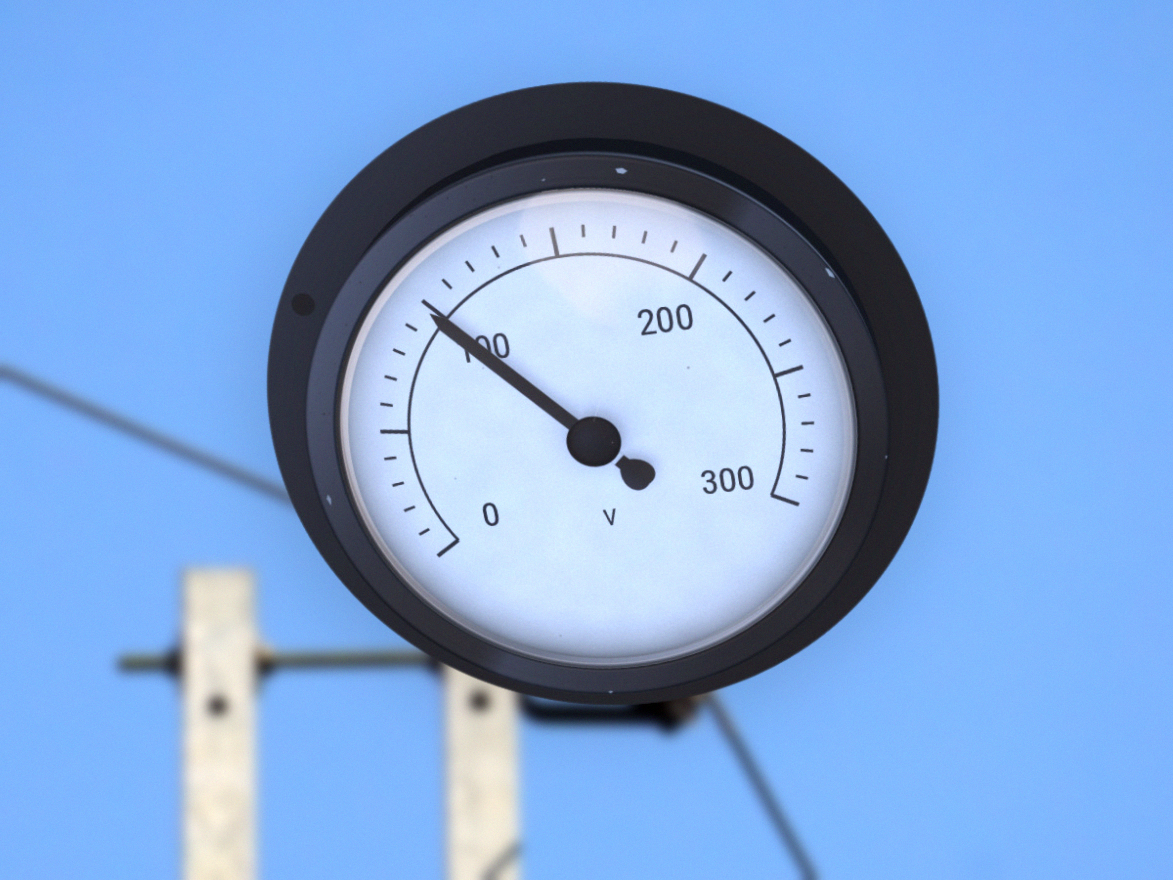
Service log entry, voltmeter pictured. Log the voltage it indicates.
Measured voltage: 100 V
